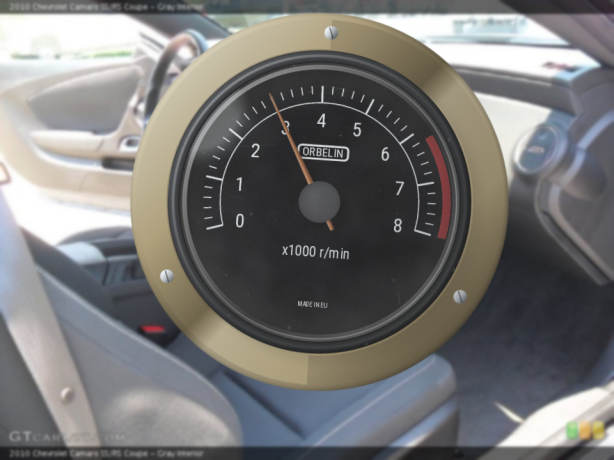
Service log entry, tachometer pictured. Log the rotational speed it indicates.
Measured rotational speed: 3000 rpm
